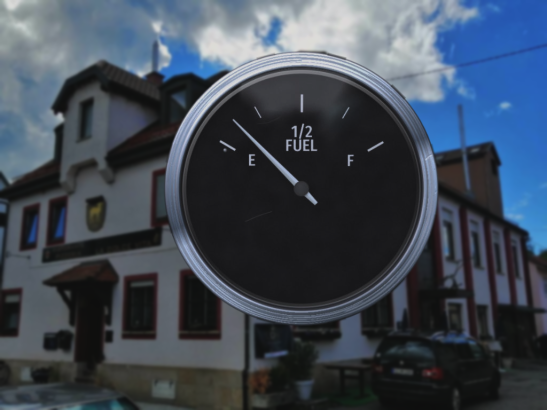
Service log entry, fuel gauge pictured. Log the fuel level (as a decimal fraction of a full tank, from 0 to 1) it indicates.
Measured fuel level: 0.125
